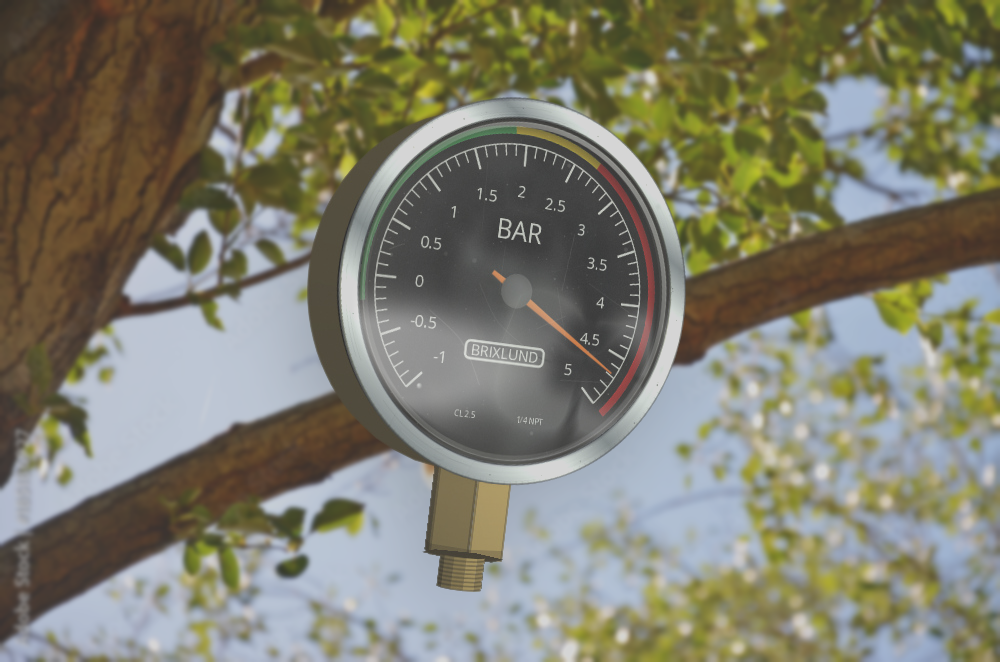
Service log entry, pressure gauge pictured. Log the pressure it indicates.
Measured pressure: 4.7 bar
